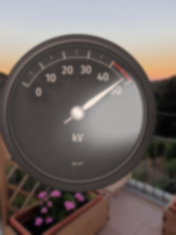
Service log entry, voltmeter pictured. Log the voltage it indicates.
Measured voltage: 47.5 kV
